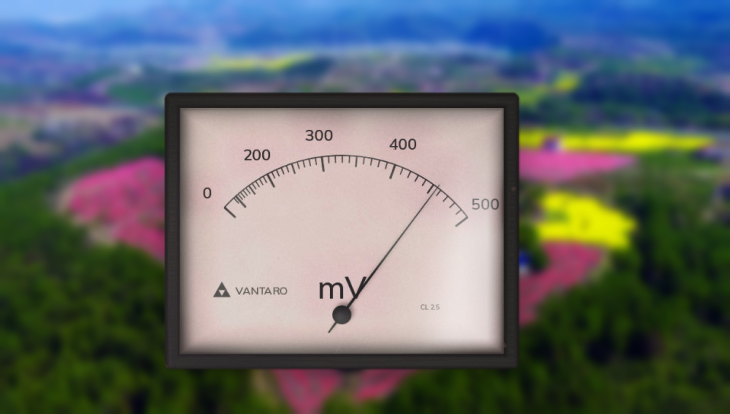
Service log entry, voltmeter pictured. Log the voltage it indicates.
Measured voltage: 455 mV
